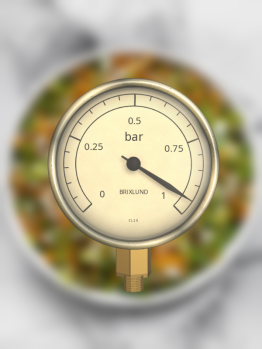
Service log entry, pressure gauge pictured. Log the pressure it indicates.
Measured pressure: 0.95 bar
